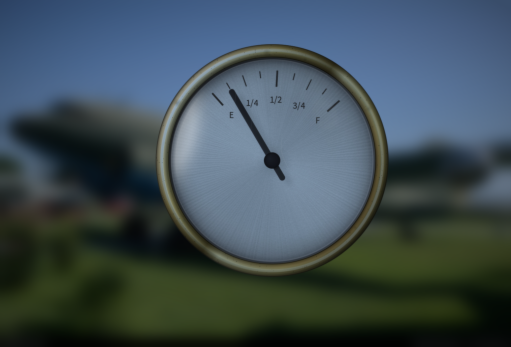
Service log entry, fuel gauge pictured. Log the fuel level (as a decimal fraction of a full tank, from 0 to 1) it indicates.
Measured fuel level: 0.125
